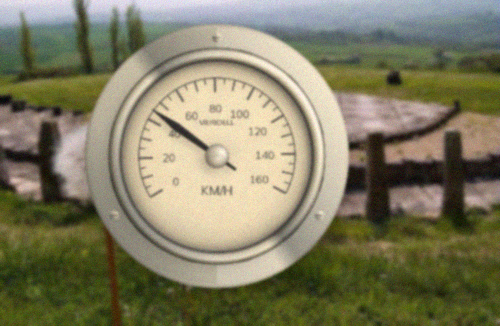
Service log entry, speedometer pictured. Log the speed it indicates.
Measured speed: 45 km/h
